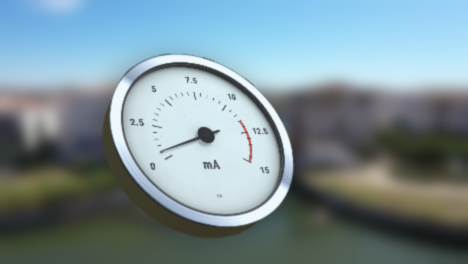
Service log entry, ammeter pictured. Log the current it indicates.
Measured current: 0.5 mA
